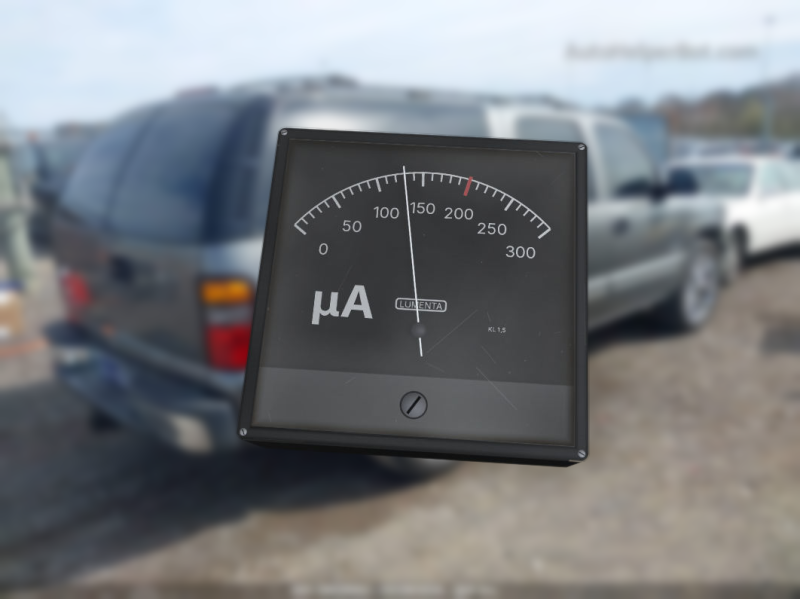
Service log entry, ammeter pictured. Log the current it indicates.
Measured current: 130 µA
